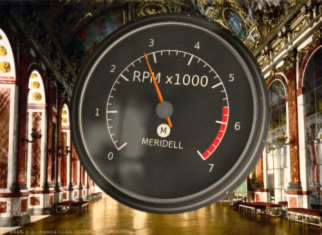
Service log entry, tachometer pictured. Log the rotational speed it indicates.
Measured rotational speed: 2800 rpm
